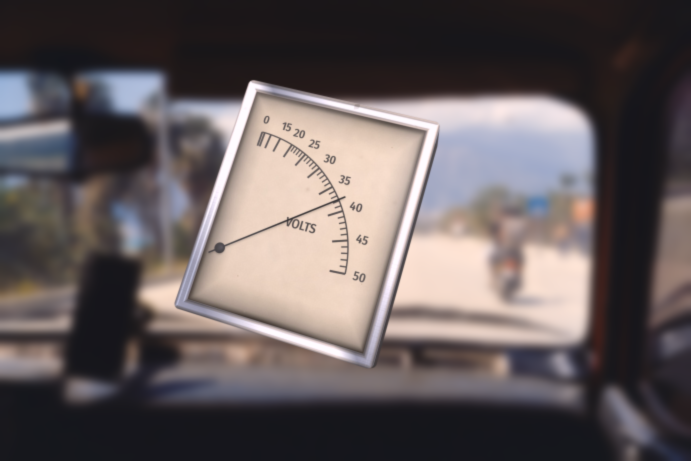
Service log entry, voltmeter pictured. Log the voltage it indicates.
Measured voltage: 38 V
